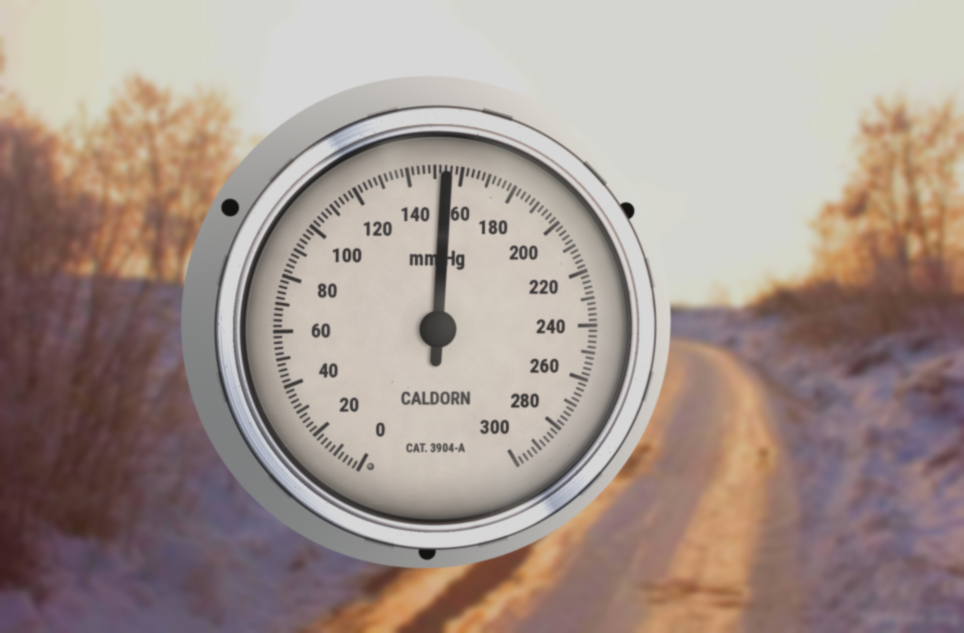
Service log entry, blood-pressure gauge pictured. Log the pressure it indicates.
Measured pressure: 154 mmHg
